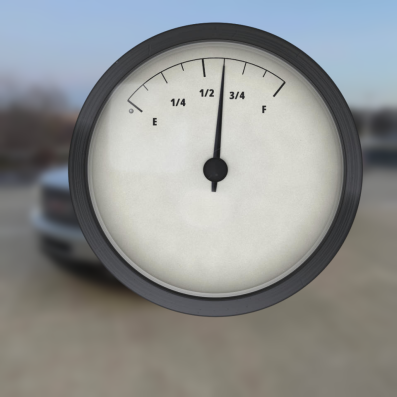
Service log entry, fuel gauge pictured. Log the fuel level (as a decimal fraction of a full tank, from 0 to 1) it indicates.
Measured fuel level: 0.625
